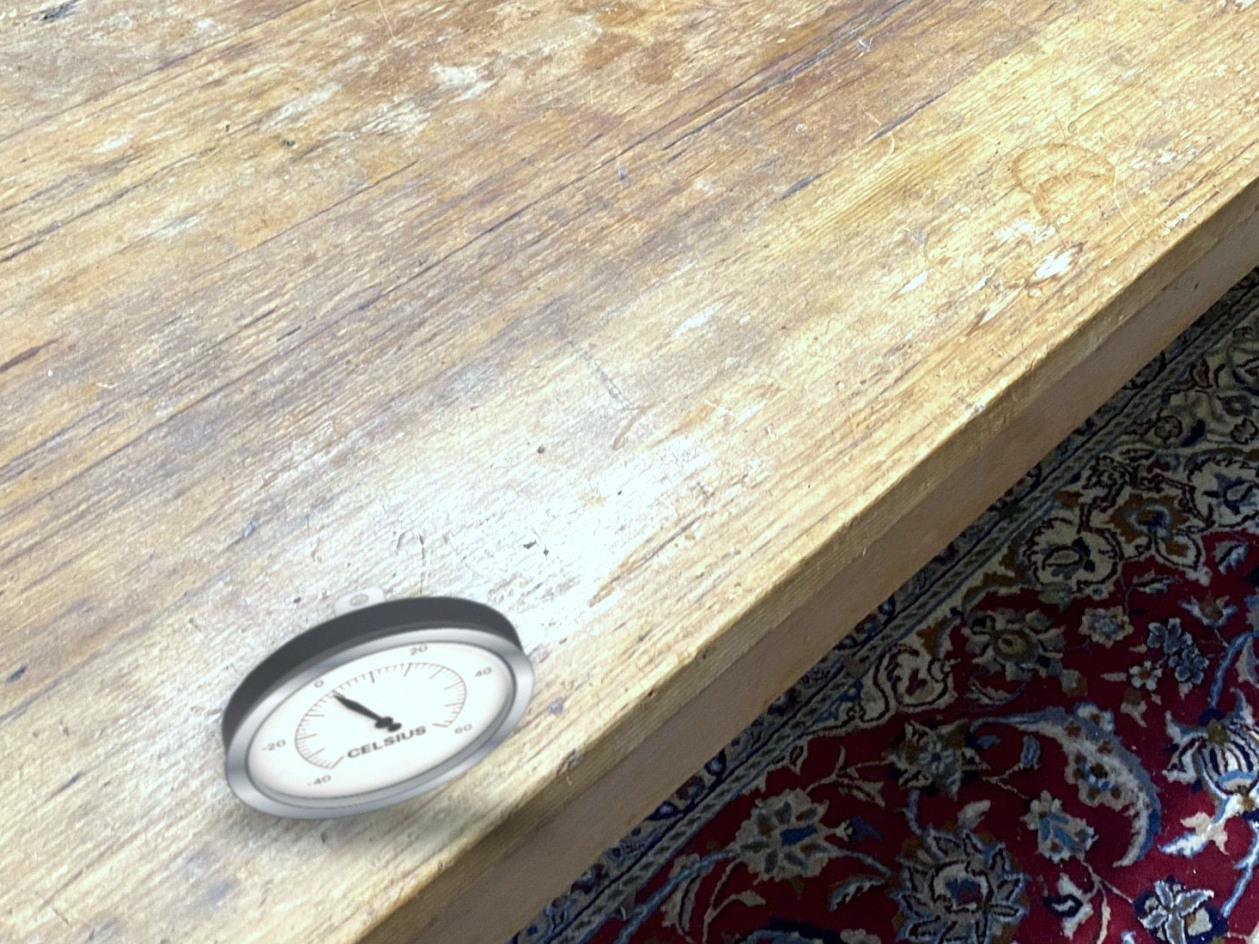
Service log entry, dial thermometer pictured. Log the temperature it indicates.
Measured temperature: 0 °C
